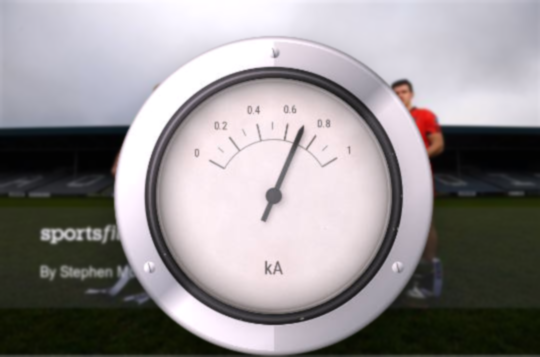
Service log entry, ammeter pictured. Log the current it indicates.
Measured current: 0.7 kA
